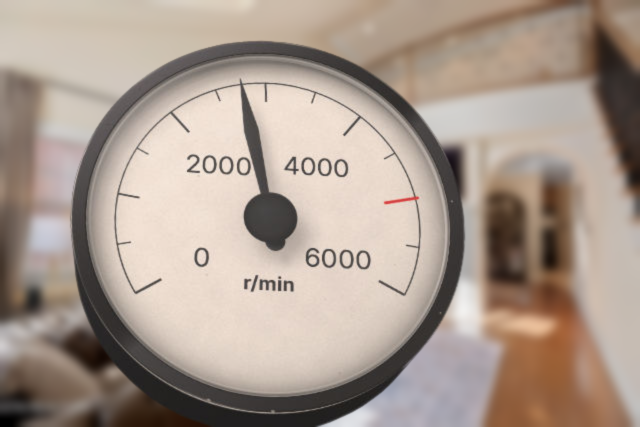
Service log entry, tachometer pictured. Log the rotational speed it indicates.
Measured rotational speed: 2750 rpm
